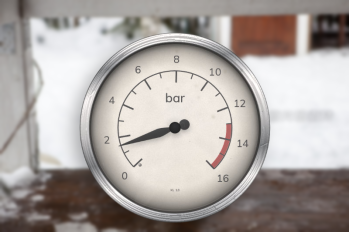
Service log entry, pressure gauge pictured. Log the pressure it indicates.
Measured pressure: 1.5 bar
